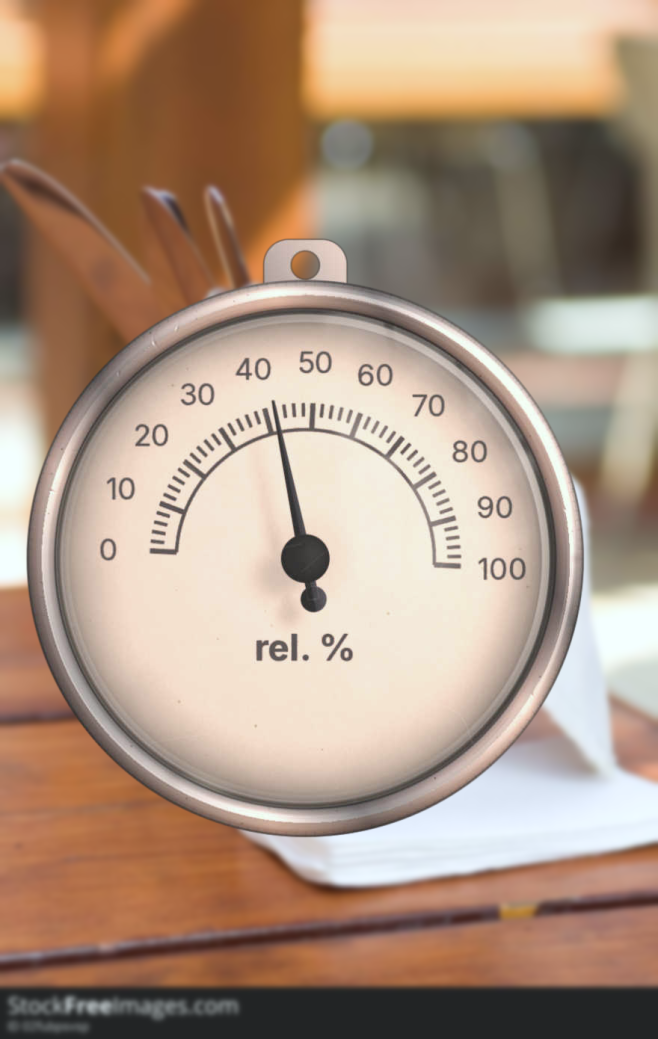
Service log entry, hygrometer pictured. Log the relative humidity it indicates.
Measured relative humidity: 42 %
